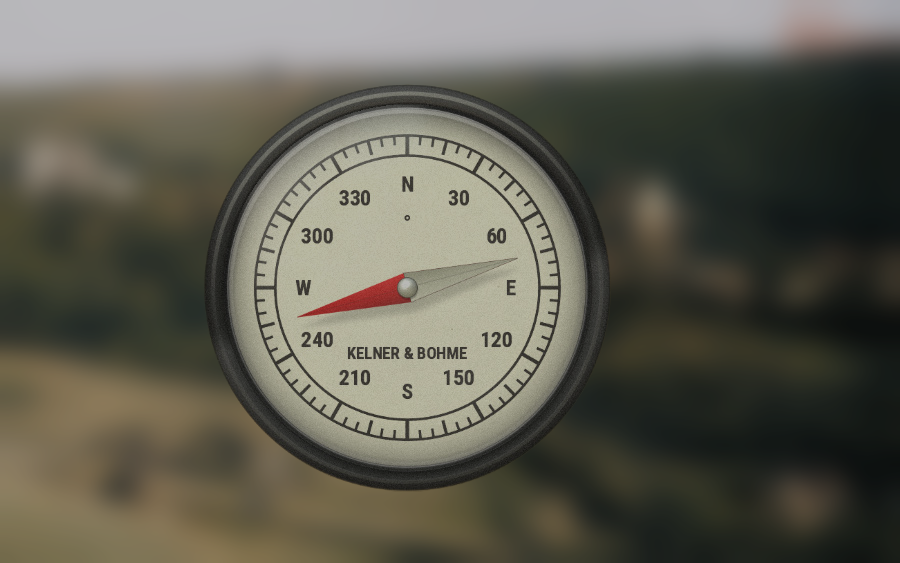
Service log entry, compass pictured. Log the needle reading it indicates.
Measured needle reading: 255 °
